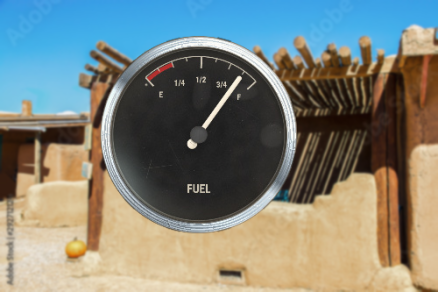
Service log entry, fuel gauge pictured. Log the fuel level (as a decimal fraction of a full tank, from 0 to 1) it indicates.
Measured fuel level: 0.875
